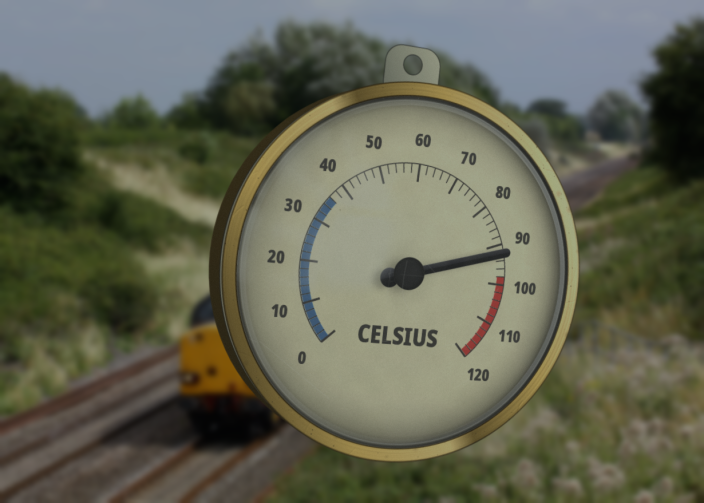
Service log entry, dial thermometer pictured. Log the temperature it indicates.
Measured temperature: 92 °C
